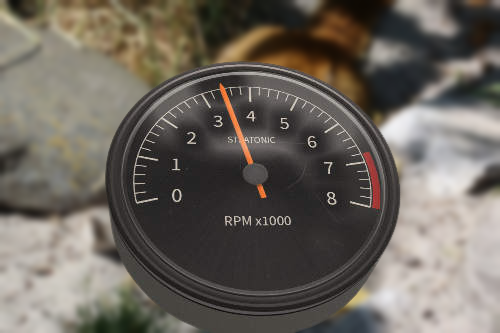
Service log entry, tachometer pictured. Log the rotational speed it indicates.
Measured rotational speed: 3400 rpm
